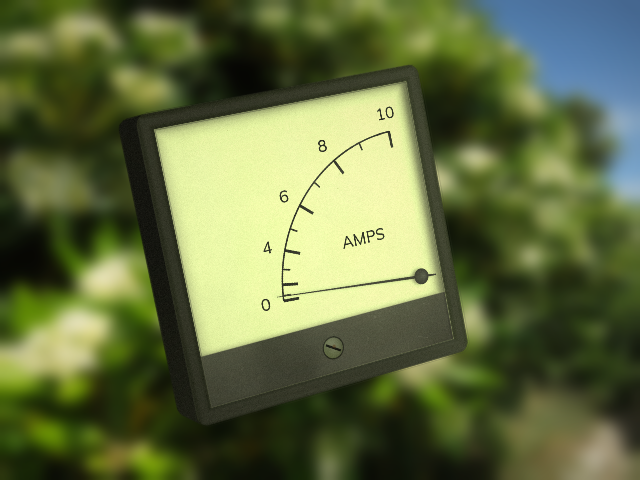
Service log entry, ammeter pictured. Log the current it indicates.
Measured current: 1 A
